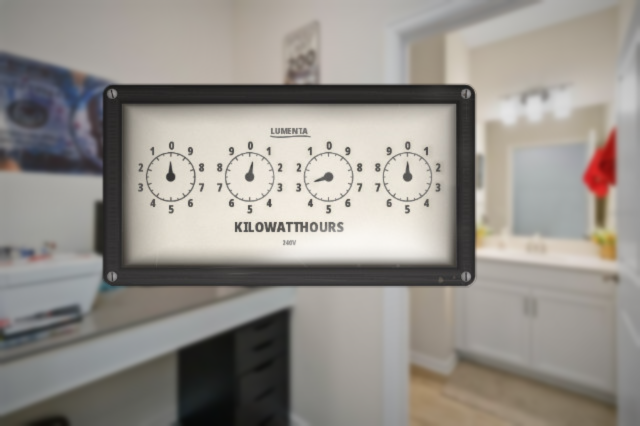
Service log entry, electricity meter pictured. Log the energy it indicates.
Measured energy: 30 kWh
